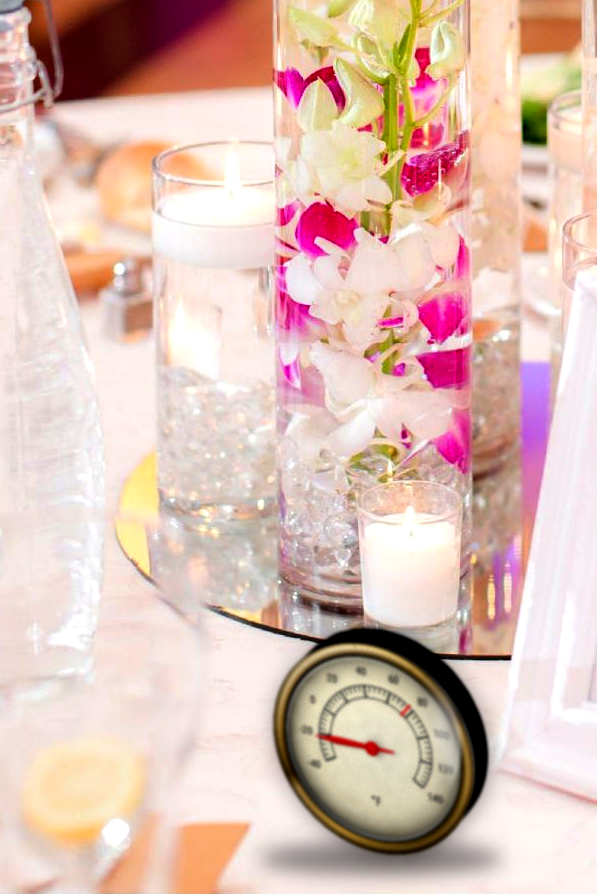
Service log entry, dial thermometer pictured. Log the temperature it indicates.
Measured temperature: -20 °F
